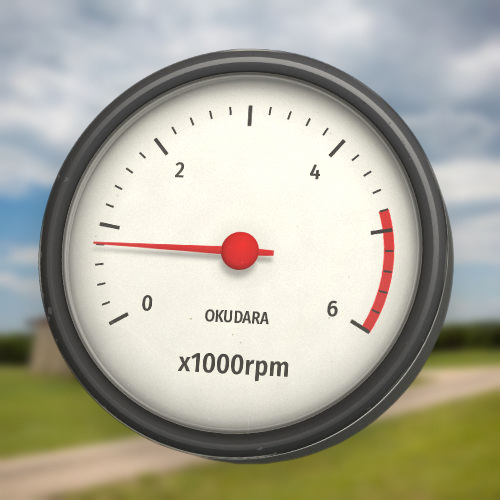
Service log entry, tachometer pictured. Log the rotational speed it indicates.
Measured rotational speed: 800 rpm
